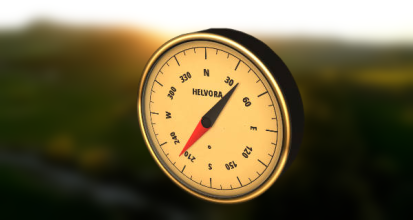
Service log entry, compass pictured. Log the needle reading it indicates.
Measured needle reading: 220 °
